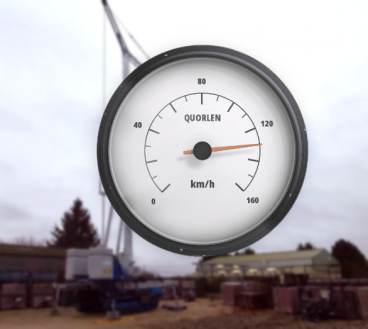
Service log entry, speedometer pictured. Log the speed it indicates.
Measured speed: 130 km/h
